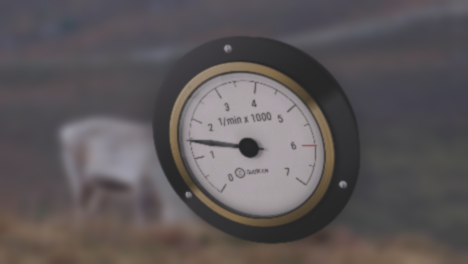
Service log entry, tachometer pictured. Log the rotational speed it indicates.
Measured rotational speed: 1500 rpm
